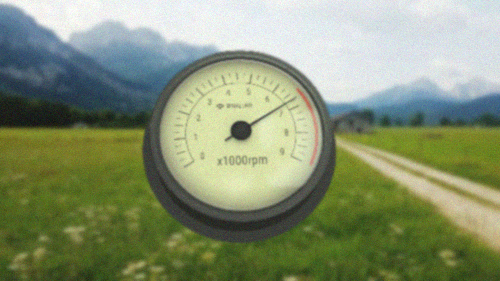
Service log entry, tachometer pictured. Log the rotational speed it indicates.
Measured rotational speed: 6750 rpm
